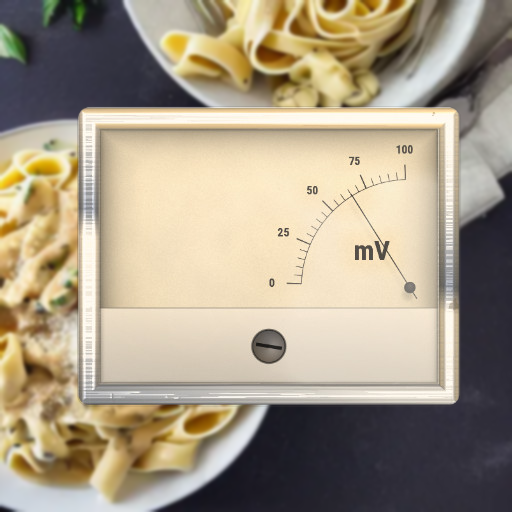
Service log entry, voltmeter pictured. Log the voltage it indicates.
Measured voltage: 65 mV
